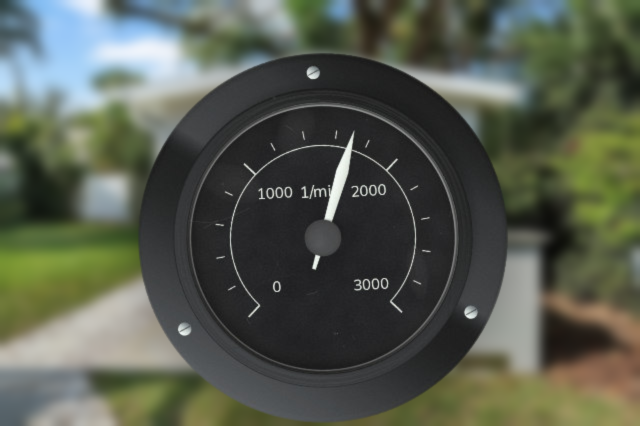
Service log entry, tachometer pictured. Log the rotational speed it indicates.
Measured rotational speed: 1700 rpm
